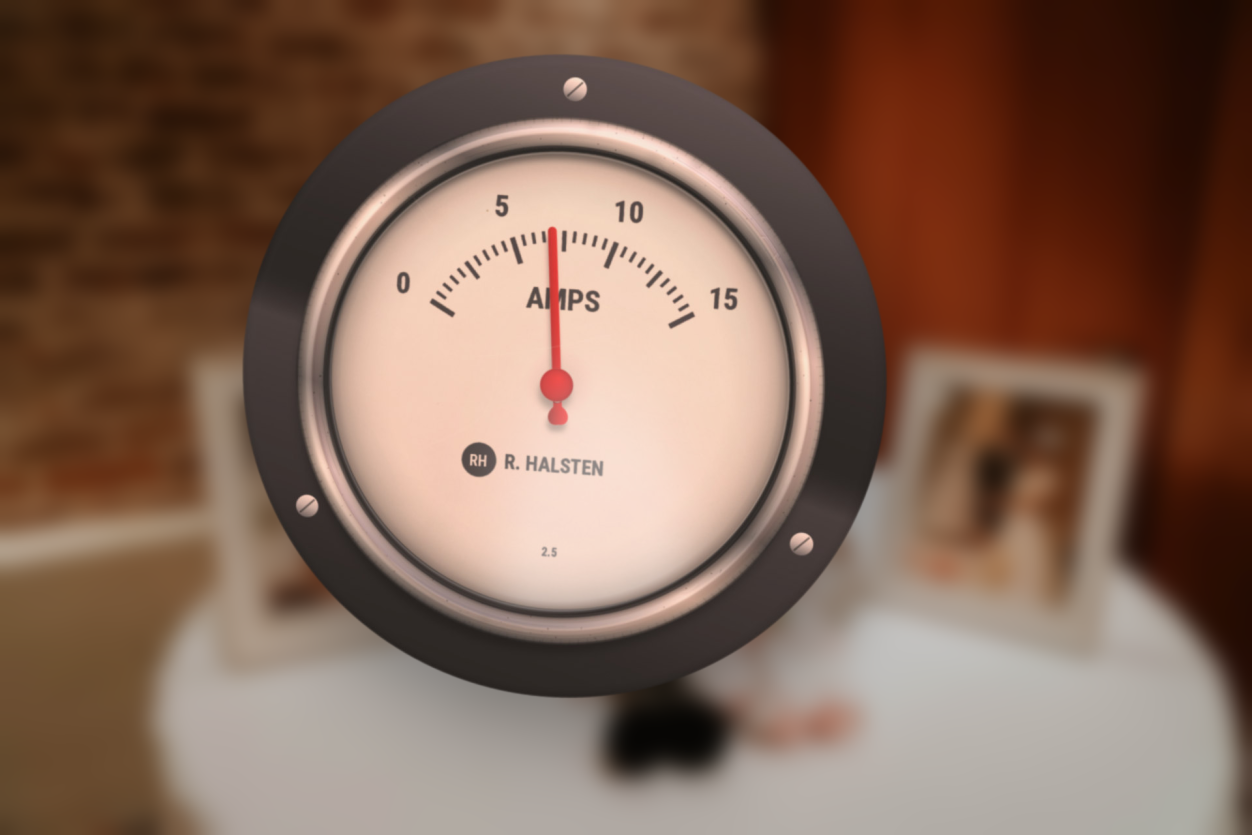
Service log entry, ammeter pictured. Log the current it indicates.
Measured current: 7 A
